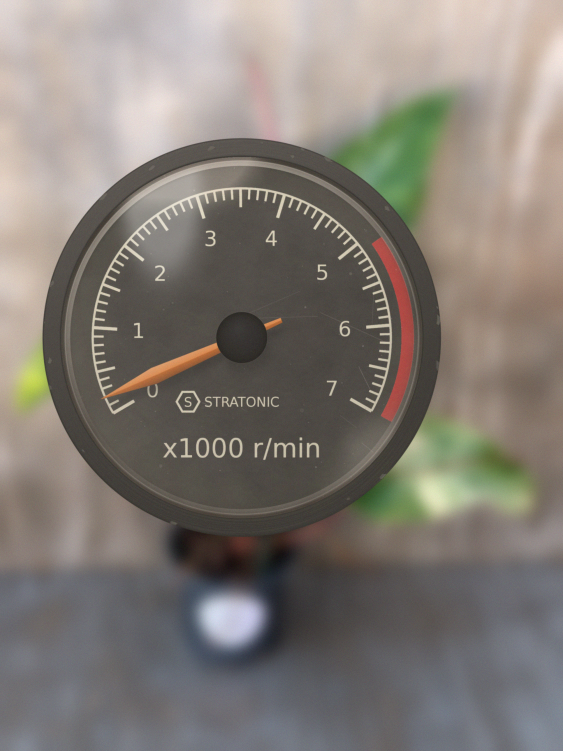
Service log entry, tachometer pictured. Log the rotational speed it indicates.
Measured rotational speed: 200 rpm
